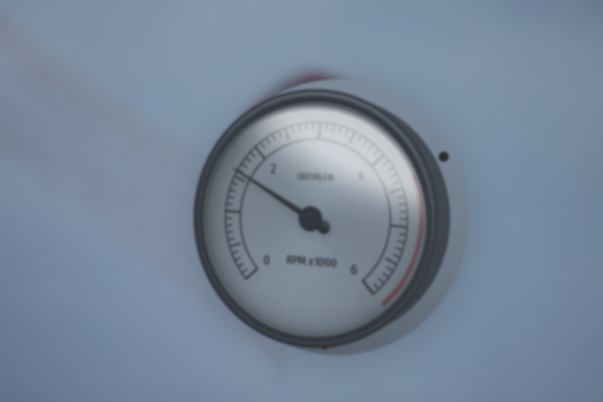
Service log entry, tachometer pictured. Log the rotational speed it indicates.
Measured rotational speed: 1600 rpm
